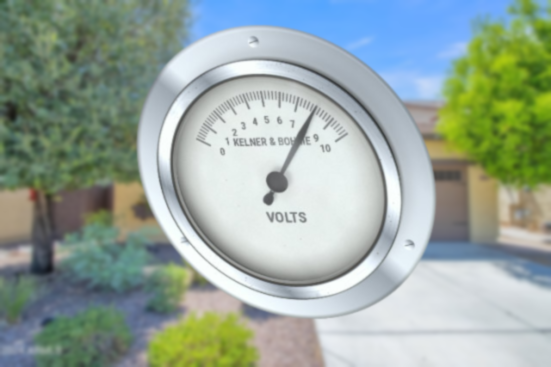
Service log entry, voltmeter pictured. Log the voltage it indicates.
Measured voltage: 8 V
